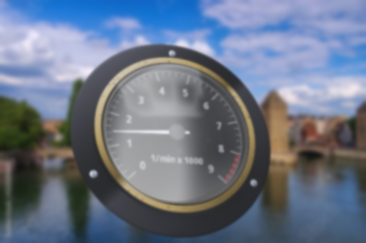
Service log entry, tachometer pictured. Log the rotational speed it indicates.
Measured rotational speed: 1400 rpm
